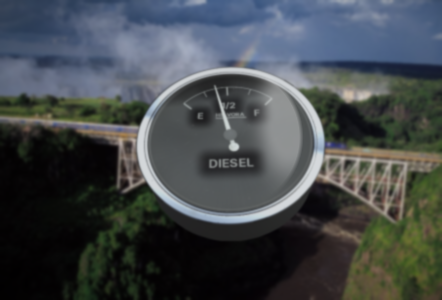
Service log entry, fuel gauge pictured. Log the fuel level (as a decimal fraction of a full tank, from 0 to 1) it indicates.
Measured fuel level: 0.375
